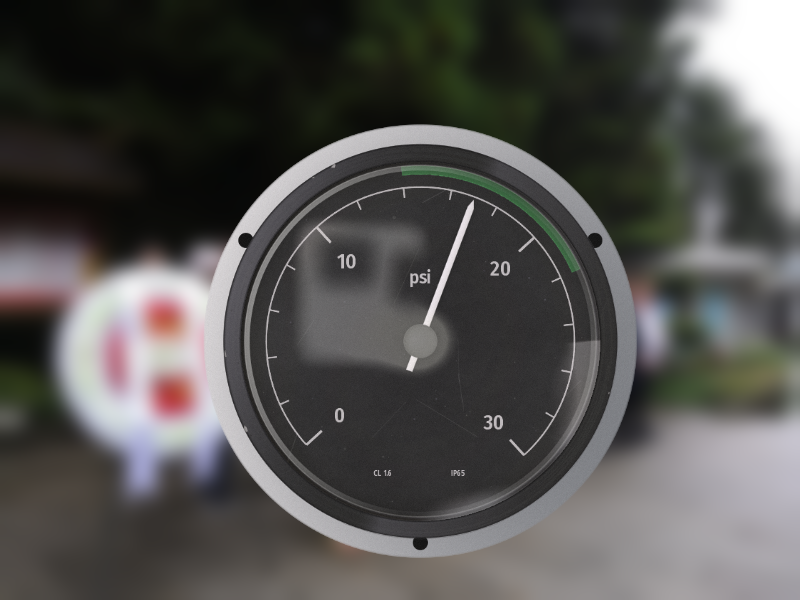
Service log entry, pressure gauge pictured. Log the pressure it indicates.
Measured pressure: 17 psi
